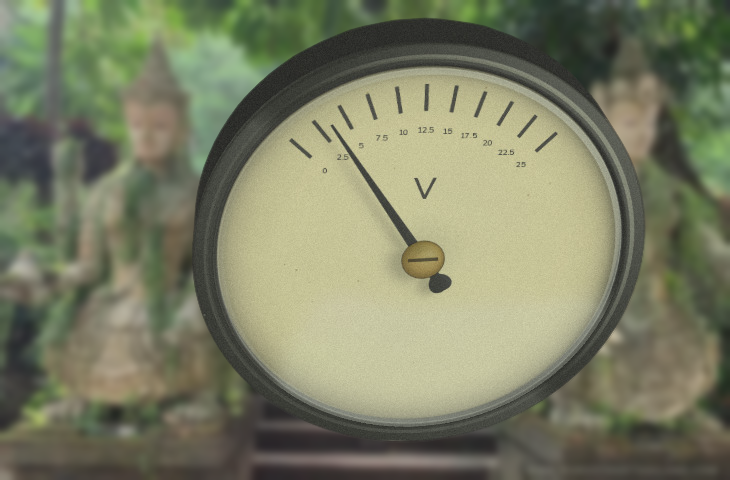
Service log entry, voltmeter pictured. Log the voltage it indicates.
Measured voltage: 3.75 V
